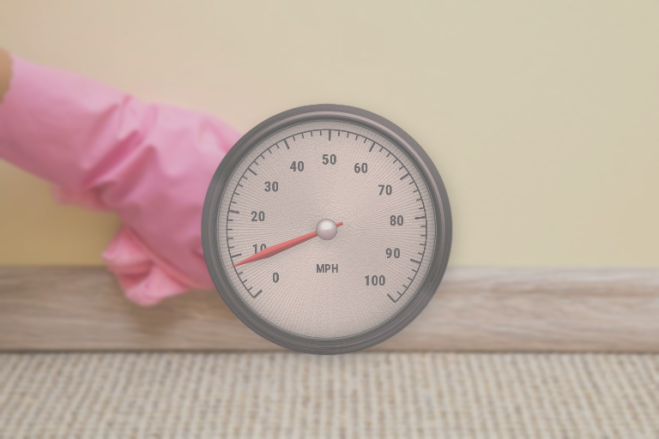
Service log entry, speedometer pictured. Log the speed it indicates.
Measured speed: 8 mph
